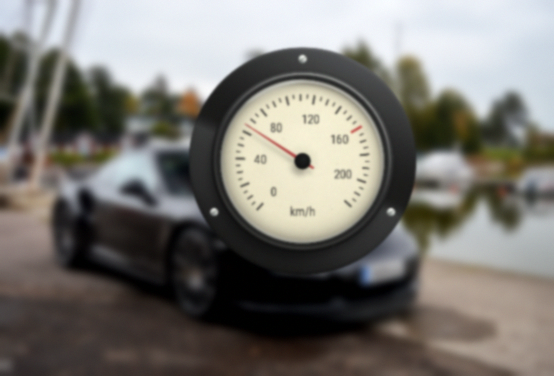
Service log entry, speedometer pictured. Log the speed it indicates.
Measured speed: 65 km/h
